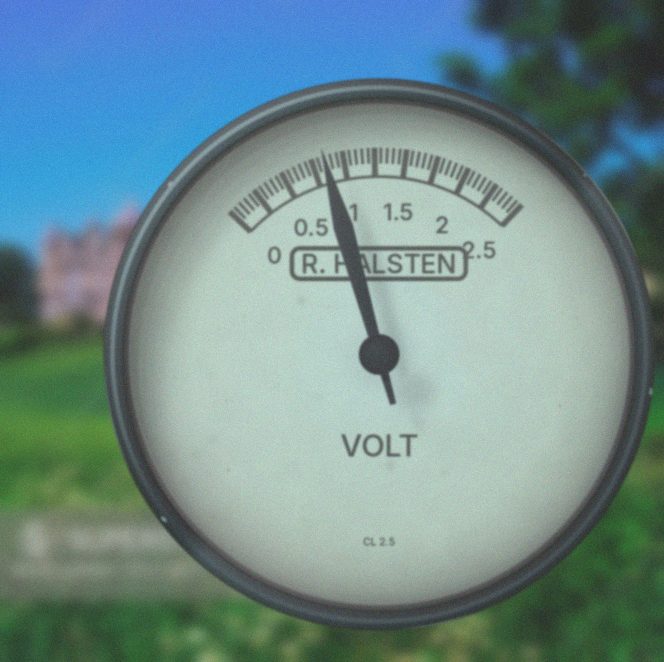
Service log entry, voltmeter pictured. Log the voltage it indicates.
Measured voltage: 0.85 V
